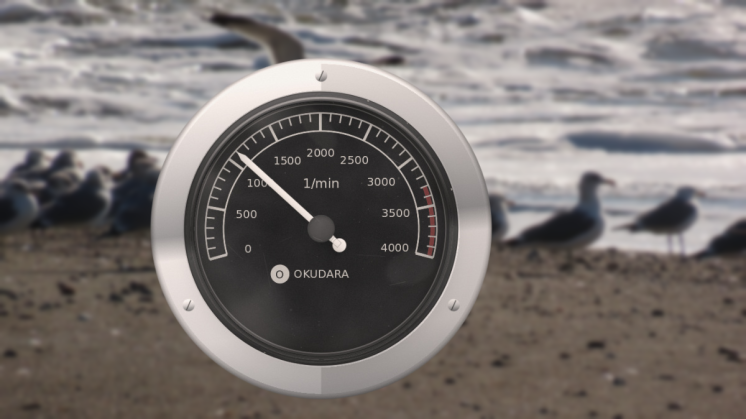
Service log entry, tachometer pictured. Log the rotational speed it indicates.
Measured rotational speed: 1100 rpm
